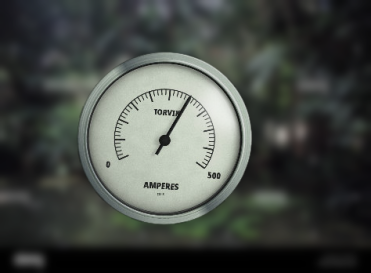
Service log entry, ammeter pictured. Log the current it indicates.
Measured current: 300 A
